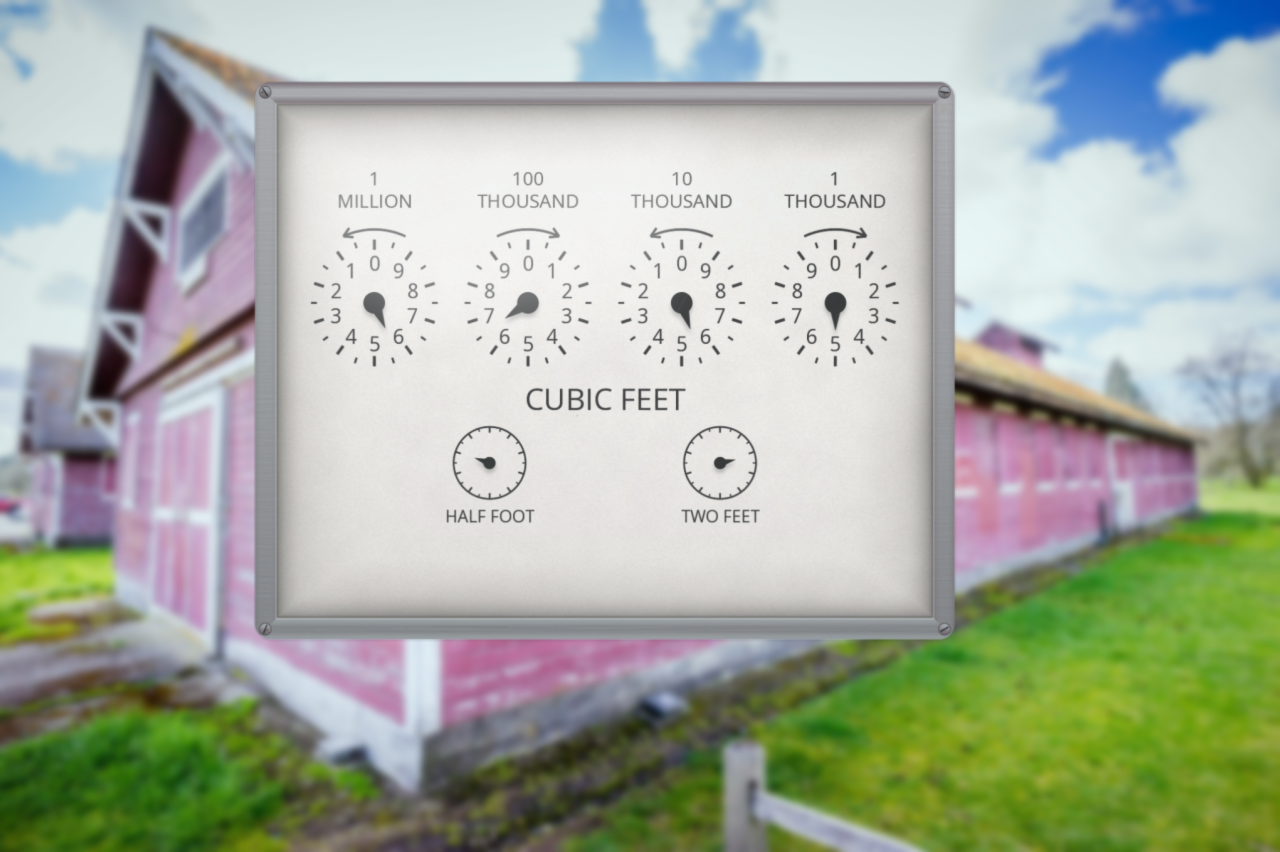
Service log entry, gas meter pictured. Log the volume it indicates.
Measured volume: 565500 ft³
